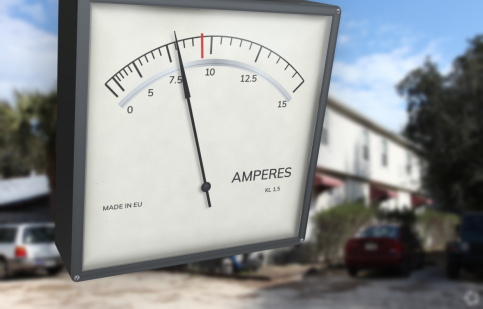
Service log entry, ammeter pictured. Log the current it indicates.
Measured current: 8 A
